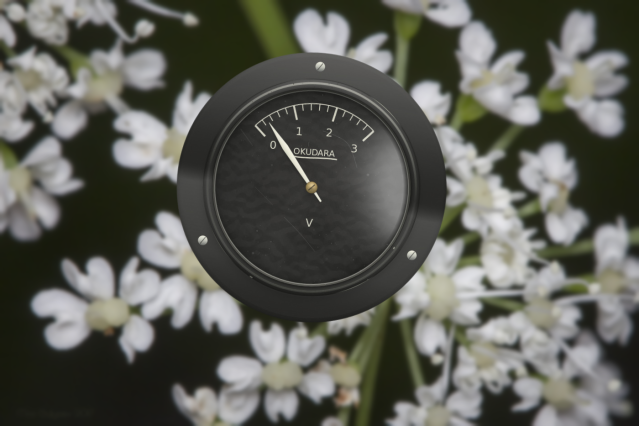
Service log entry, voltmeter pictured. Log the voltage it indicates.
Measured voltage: 0.3 V
